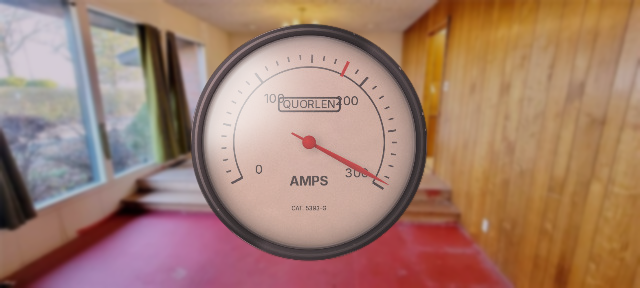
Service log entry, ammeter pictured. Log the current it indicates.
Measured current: 295 A
